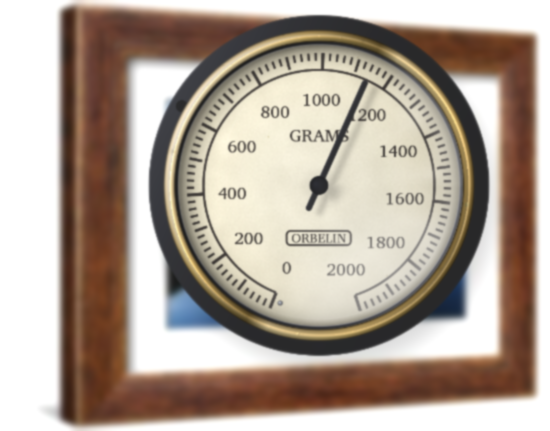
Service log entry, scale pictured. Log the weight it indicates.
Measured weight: 1140 g
